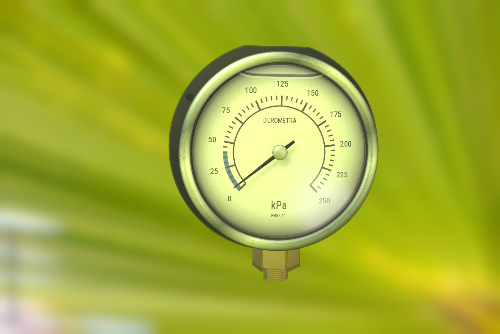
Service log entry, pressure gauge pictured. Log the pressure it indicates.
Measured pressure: 5 kPa
